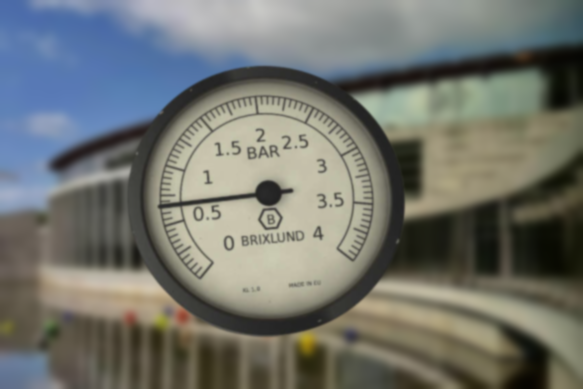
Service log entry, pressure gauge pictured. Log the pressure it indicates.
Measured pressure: 0.65 bar
